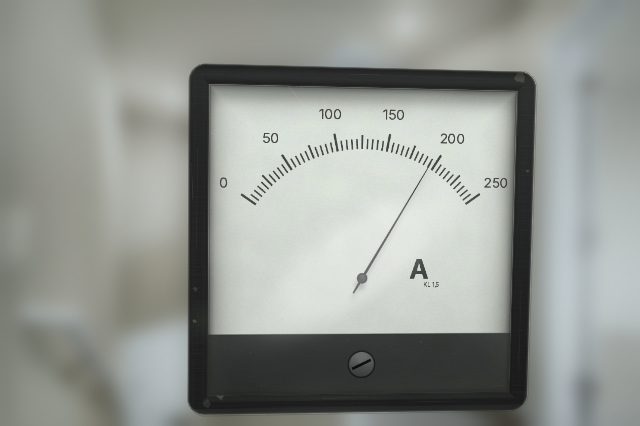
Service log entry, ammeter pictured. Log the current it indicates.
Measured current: 195 A
